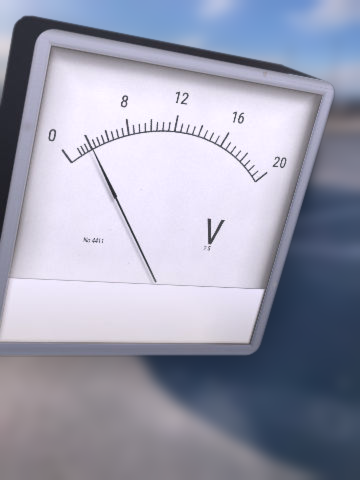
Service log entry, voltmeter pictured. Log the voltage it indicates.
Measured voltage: 4 V
